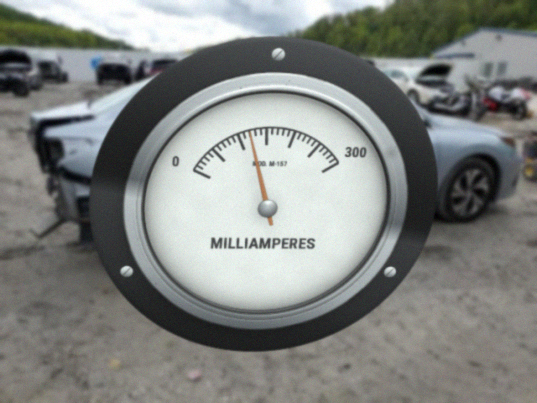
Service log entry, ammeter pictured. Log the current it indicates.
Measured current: 120 mA
